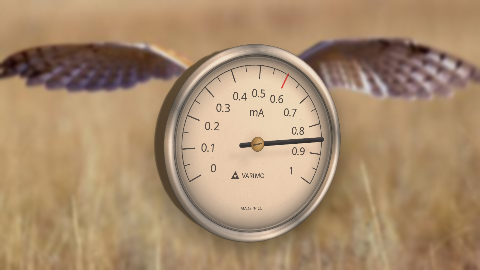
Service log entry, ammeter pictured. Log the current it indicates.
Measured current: 0.85 mA
